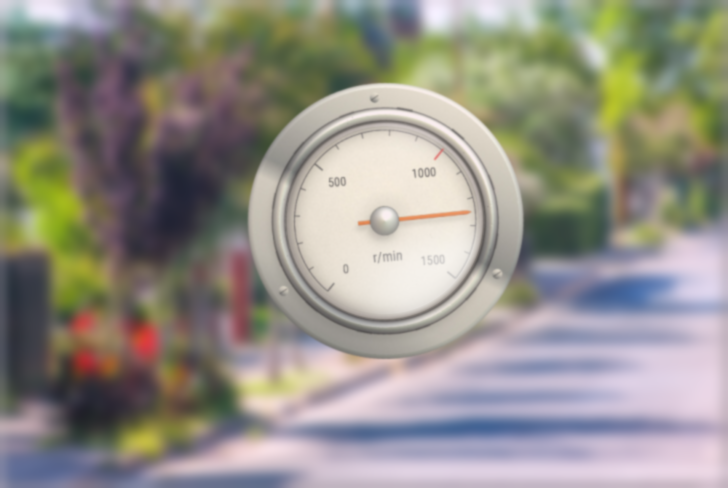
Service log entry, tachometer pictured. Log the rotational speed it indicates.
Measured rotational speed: 1250 rpm
